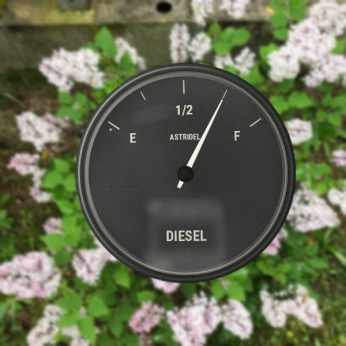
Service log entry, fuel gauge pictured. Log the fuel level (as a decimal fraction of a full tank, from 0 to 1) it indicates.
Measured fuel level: 0.75
